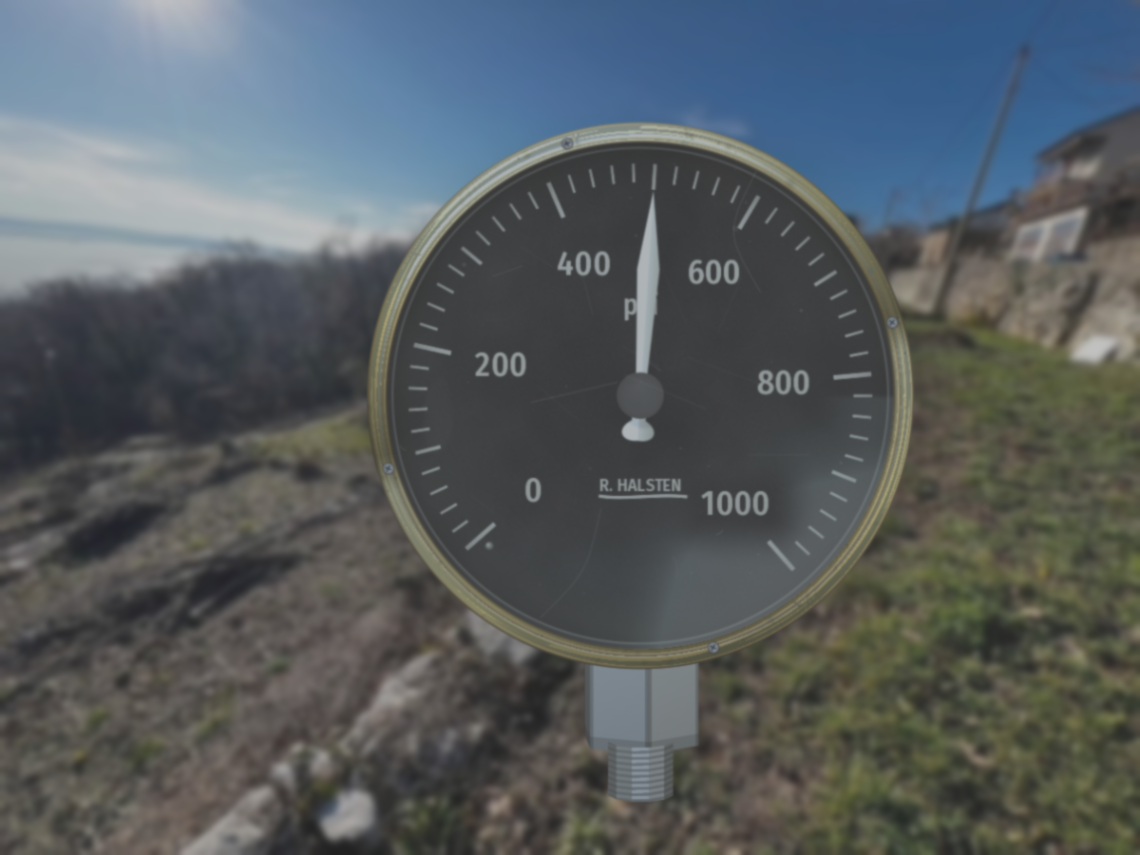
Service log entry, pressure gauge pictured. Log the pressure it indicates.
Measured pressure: 500 psi
